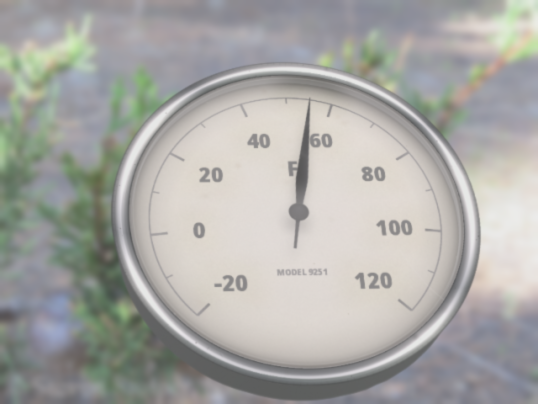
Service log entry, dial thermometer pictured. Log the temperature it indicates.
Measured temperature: 55 °F
